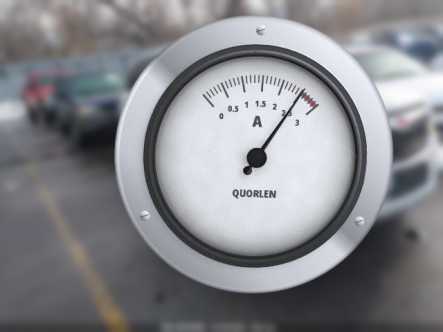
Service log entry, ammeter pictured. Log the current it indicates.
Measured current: 2.5 A
